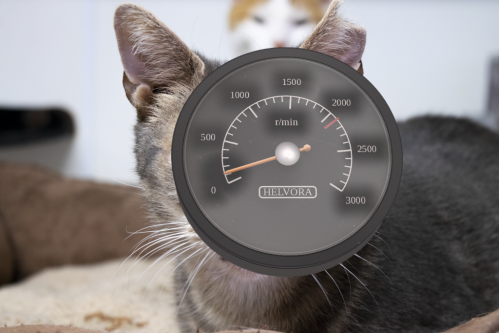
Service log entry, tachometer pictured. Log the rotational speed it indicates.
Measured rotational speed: 100 rpm
